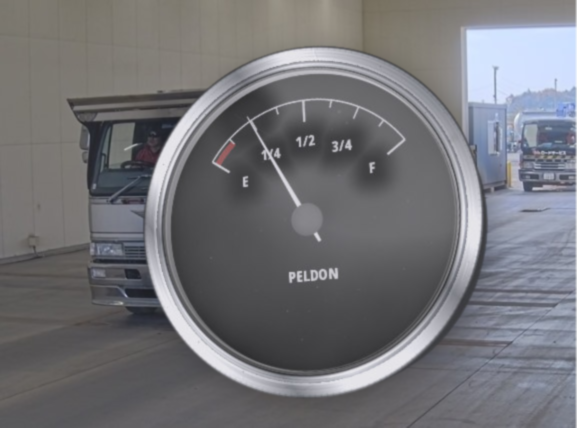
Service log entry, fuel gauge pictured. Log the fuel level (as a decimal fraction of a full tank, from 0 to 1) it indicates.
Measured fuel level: 0.25
